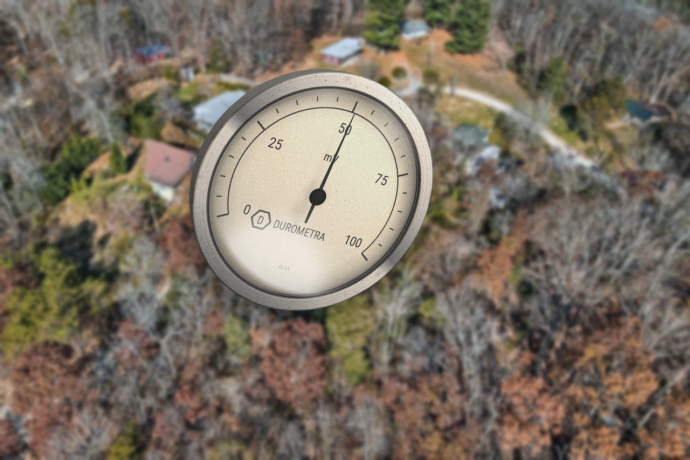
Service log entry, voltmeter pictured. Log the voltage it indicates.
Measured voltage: 50 mV
